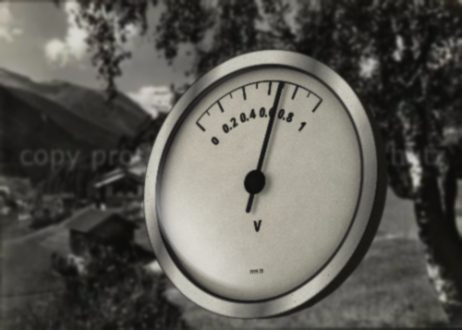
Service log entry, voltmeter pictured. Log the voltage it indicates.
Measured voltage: 0.7 V
